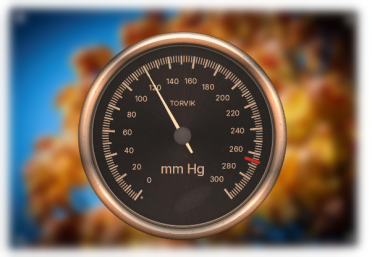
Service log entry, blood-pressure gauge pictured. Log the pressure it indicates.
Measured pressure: 120 mmHg
